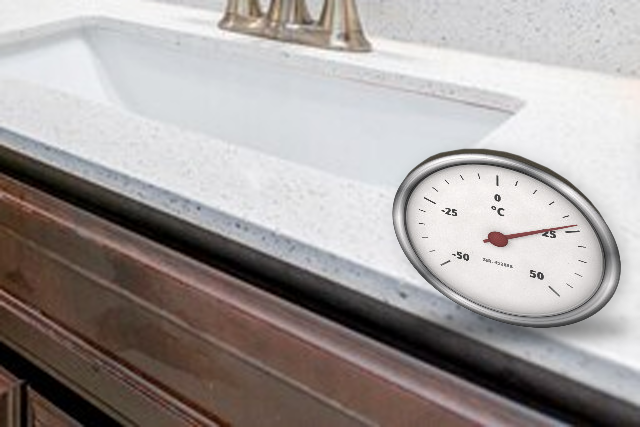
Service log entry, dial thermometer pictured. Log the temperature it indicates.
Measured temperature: 22.5 °C
